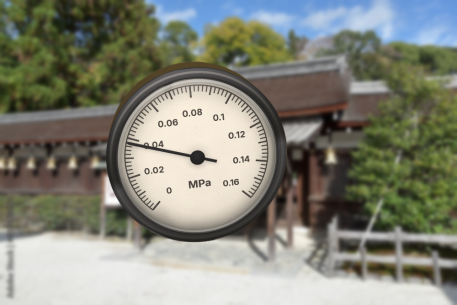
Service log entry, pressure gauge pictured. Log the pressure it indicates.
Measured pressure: 0.038 MPa
